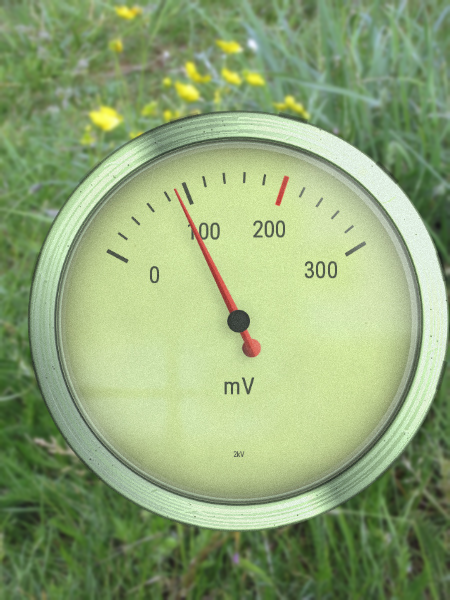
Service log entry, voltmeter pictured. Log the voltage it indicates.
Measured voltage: 90 mV
